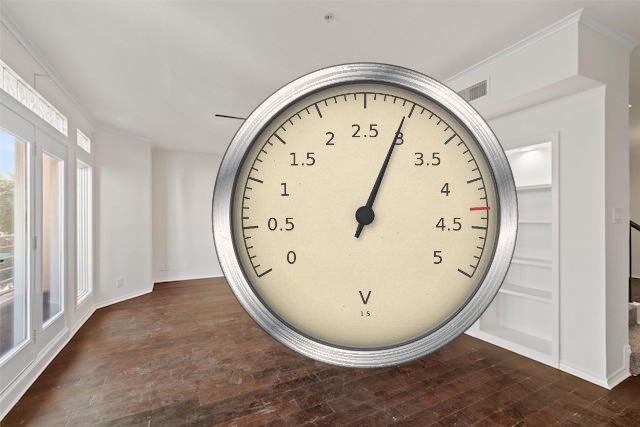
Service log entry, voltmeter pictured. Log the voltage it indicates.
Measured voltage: 2.95 V
